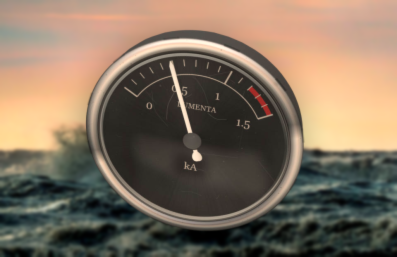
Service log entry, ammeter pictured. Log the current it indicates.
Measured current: 0.5 kA
